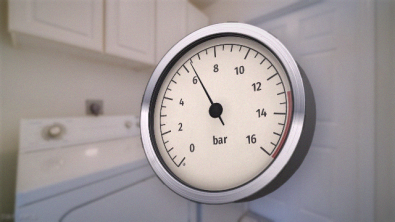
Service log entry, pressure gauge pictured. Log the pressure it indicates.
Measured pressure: 6.5 bar
